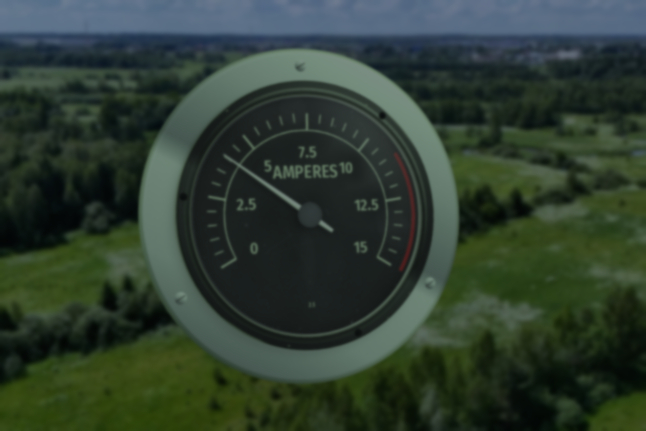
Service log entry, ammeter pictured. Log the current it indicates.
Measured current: 4 A
